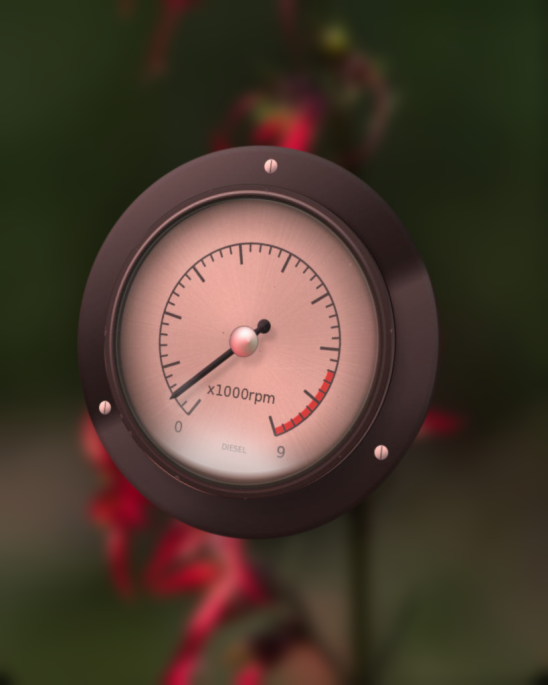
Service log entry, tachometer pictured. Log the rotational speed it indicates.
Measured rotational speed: 400 rpm
